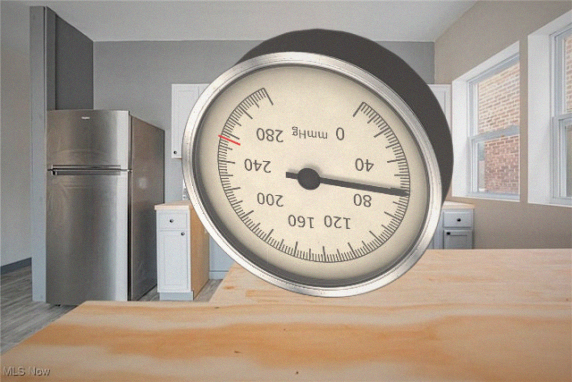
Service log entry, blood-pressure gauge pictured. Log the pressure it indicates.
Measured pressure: 60 mmHg
